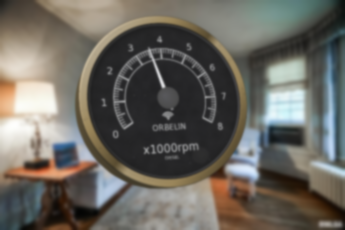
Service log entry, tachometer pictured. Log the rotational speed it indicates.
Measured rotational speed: 3500 rpm
